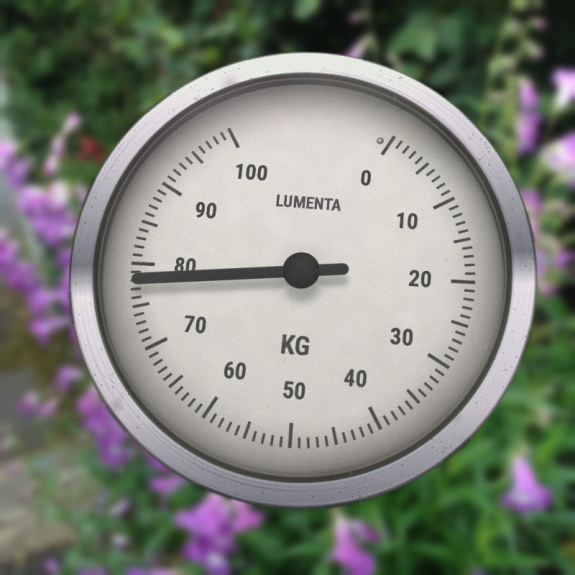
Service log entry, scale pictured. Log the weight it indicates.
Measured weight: 78 kg
